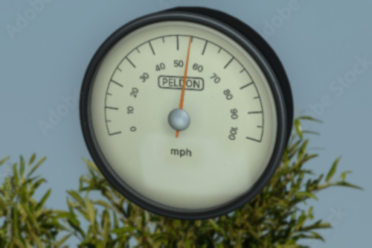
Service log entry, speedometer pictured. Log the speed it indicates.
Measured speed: 55 mph
